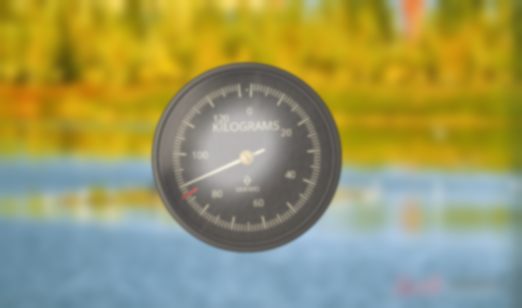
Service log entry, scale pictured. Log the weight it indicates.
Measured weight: 90 kg
